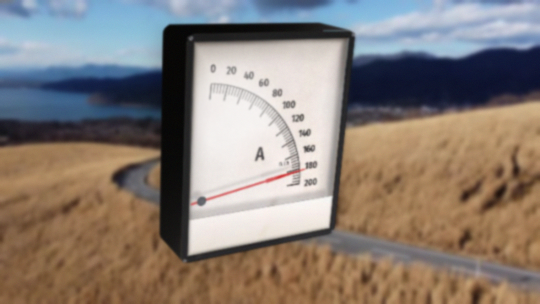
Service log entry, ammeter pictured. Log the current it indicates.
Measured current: 180 A
